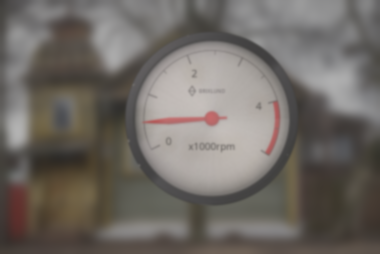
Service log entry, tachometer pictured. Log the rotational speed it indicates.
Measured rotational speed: 500 rpm
